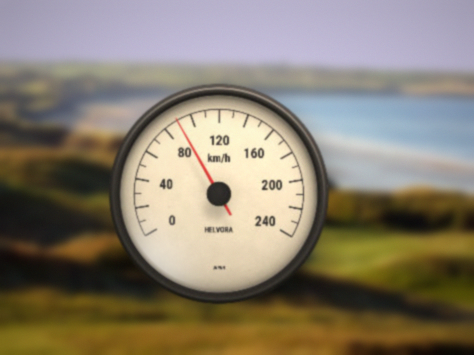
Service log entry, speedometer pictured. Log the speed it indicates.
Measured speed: 90 km/h
